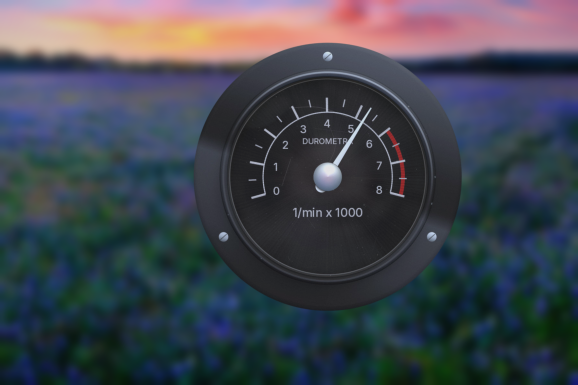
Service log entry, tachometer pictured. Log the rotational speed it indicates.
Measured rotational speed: 5250 rpm
